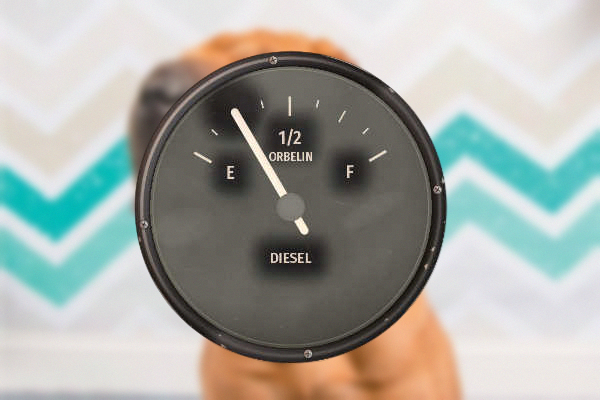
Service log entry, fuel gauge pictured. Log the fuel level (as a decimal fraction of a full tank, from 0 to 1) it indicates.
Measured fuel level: 0.25
